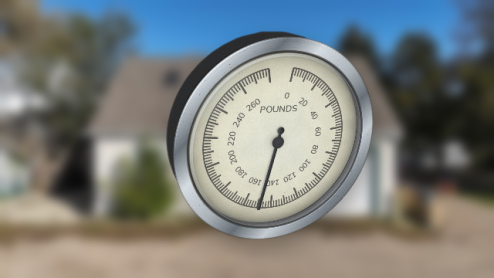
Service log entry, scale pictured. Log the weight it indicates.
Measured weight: 150 lb
